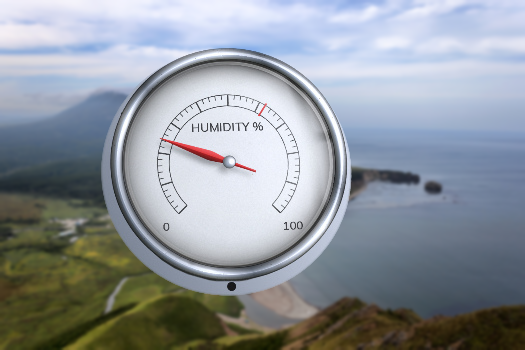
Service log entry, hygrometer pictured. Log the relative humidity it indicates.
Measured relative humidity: 24 %
